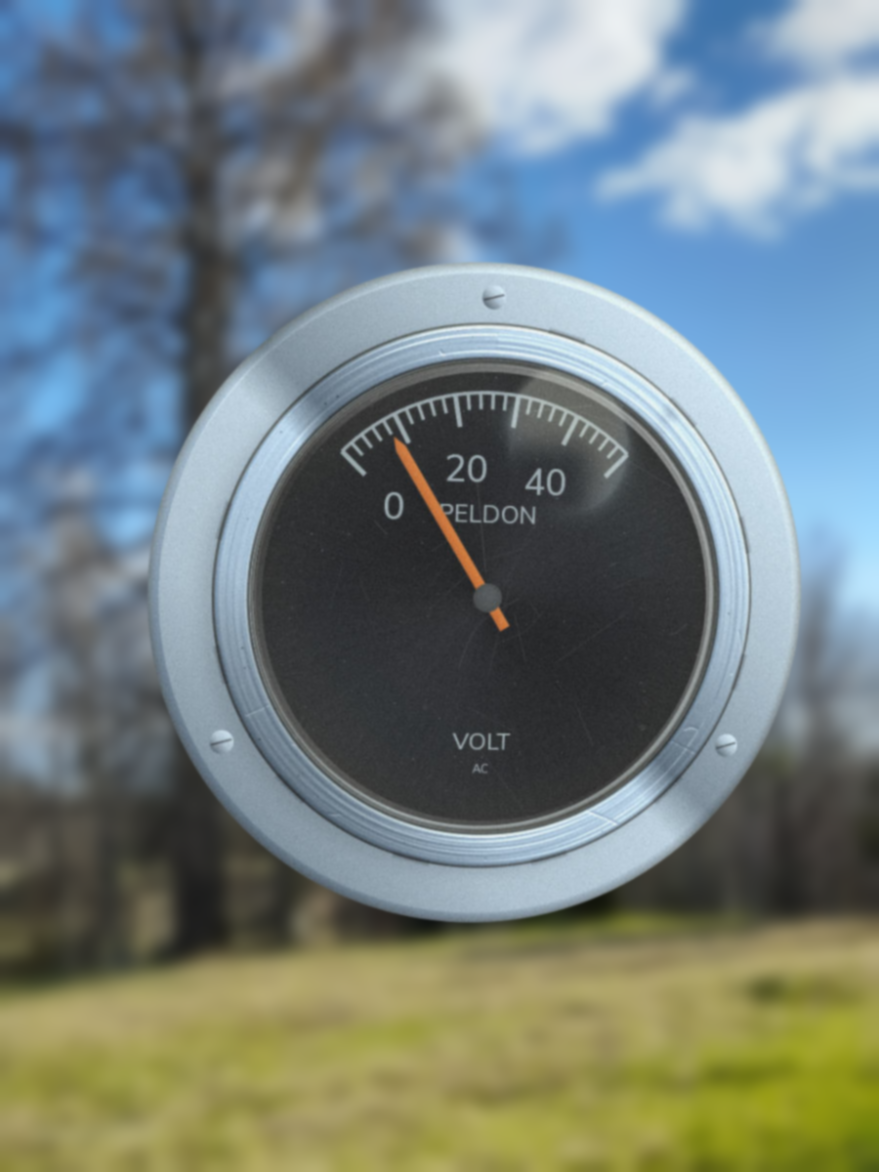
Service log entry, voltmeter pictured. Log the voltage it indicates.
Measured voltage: 8 V
